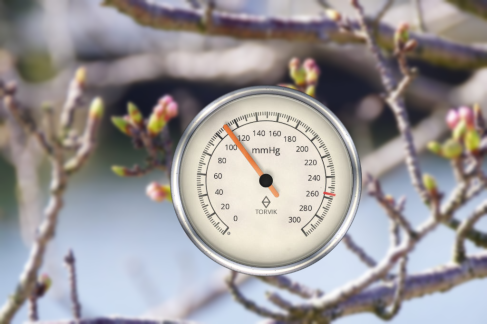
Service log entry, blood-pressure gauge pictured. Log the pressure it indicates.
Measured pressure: 110 mmHg
